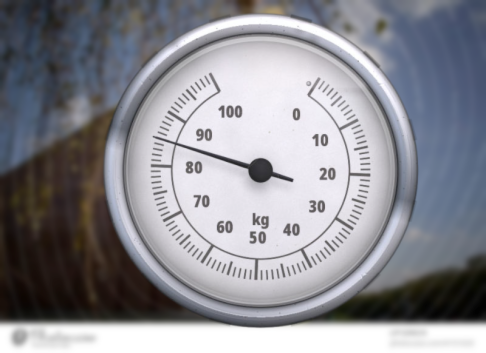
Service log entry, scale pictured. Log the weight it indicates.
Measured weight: 85 kg
